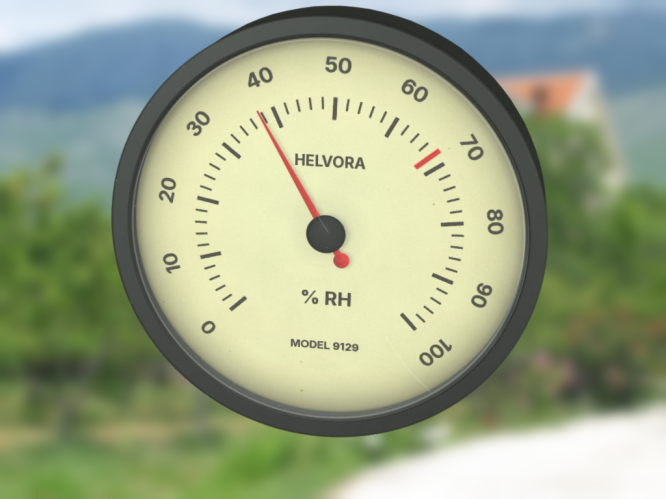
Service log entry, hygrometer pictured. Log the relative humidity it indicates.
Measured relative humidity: 38 %
